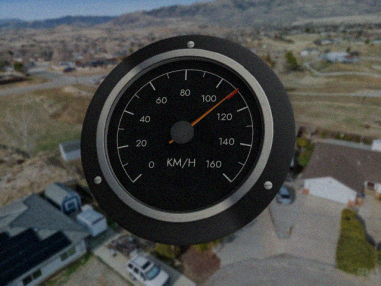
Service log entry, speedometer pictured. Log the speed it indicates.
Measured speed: 110 km/h
